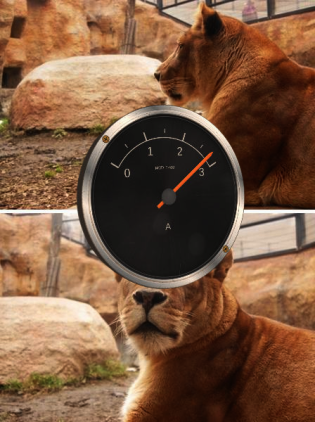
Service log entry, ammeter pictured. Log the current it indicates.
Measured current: 2.75 A
